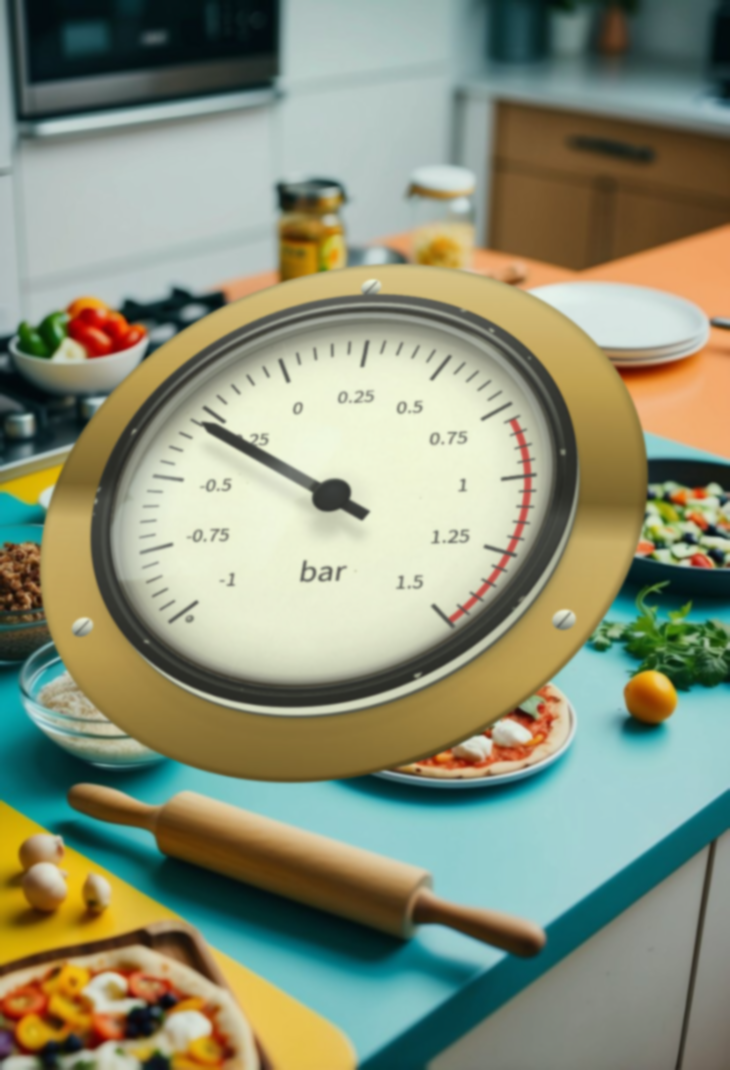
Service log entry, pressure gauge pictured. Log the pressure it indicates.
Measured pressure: -0.3 bar
